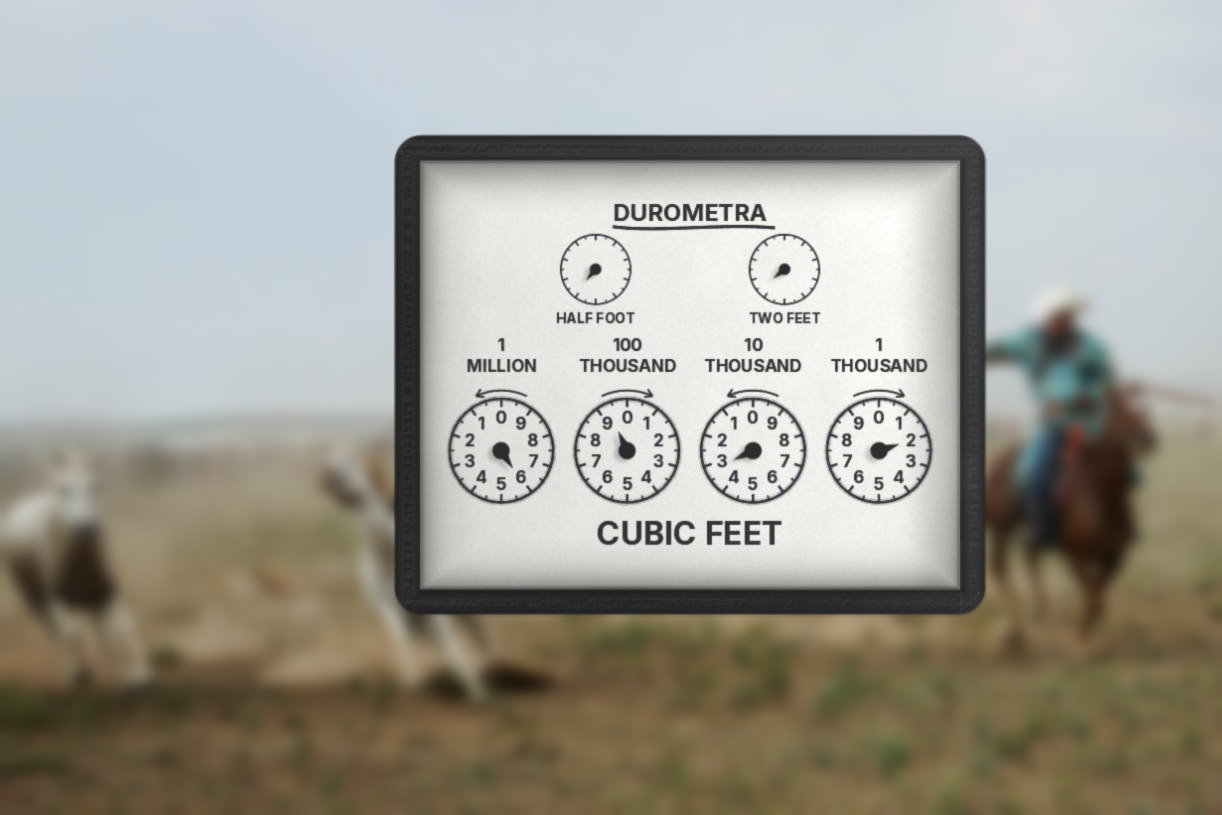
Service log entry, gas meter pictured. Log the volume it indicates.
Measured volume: 593200 ft³
